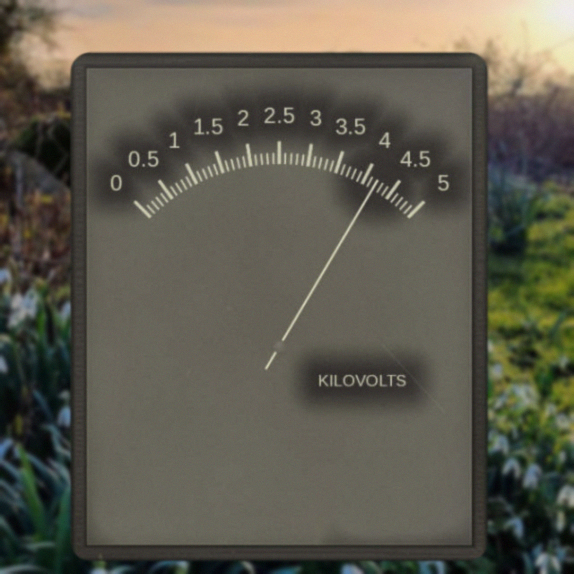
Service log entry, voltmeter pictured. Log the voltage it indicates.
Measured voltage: 4.2 kV
